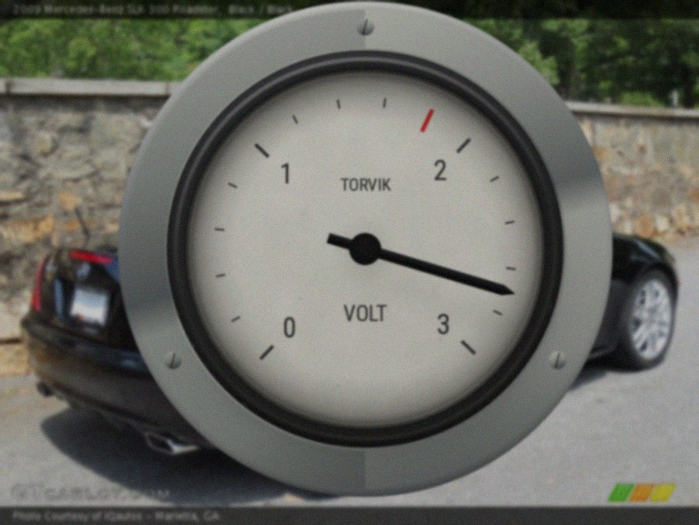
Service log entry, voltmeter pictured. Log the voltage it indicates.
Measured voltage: 2.7 V
